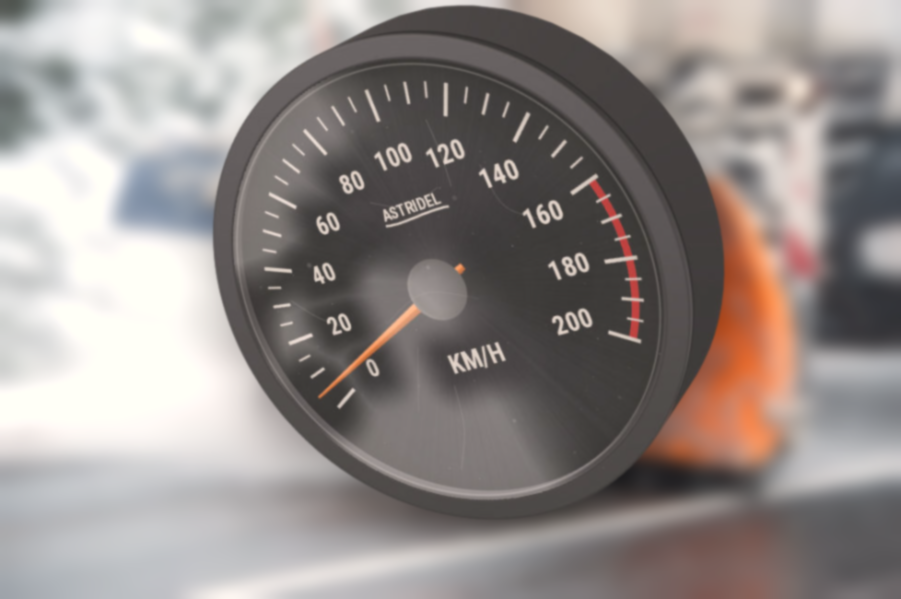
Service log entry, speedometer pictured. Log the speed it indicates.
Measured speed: 5 km/h
